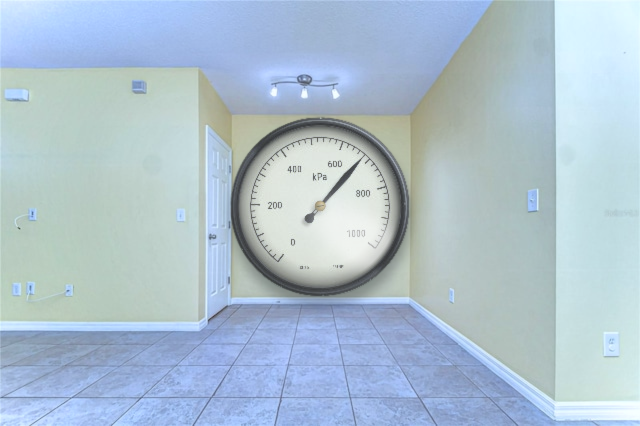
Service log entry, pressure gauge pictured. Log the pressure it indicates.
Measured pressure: 680 kPa
